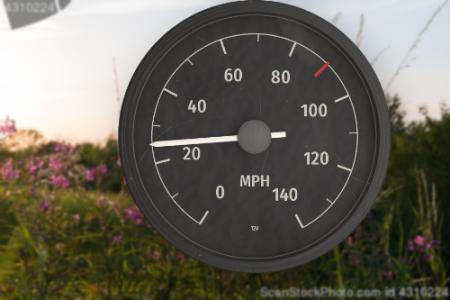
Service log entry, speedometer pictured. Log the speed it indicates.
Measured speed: 25 mph
